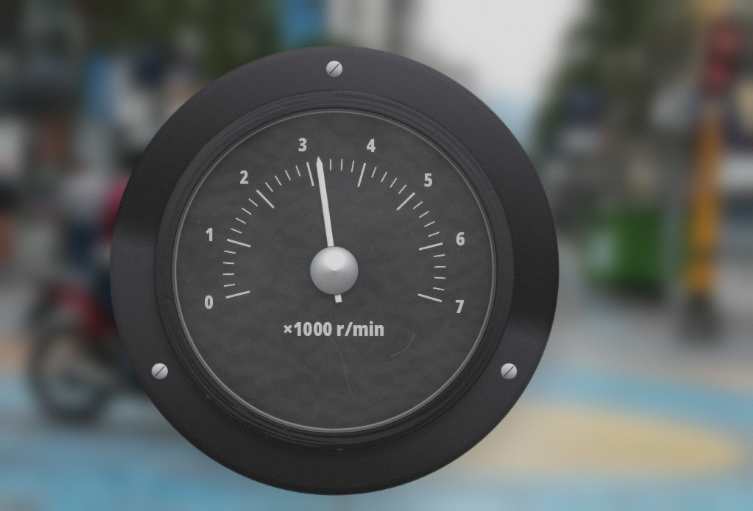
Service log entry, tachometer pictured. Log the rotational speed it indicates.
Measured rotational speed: 3200 rpm
